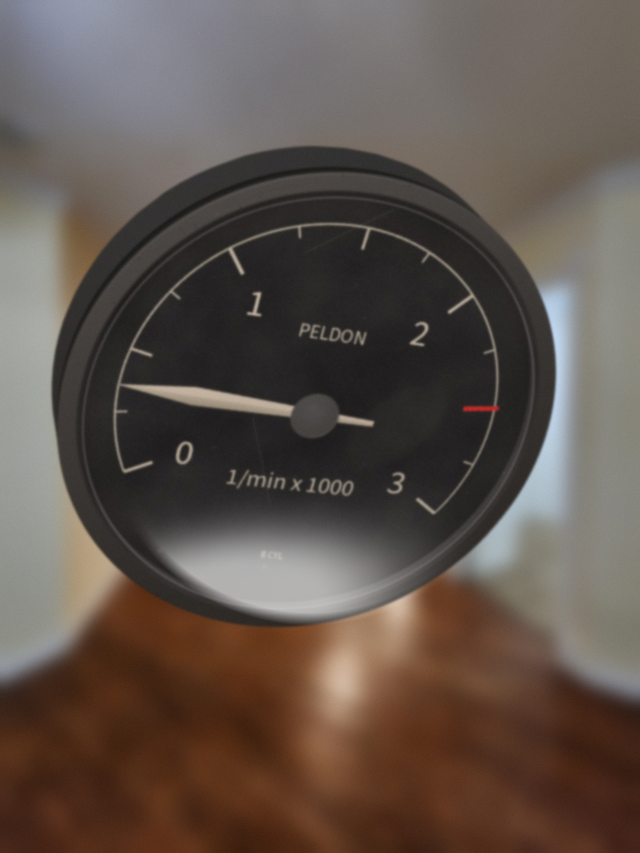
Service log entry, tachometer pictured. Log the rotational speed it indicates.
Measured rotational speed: 375 rpm
